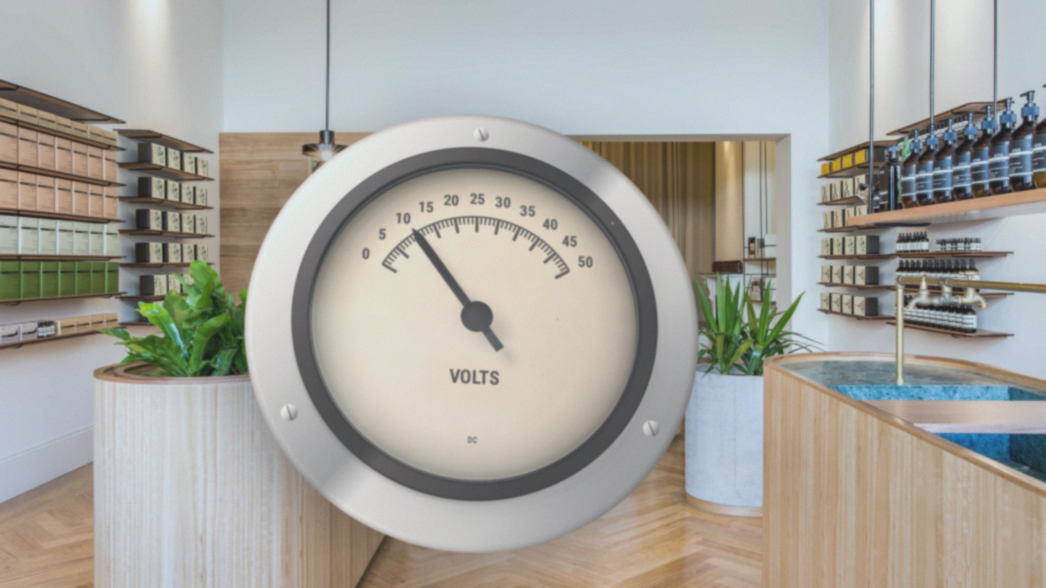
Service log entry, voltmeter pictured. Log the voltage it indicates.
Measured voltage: 10 V
